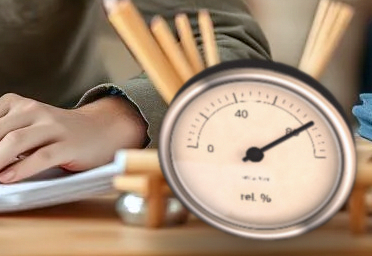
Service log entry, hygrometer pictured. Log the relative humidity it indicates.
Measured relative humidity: 80 %
